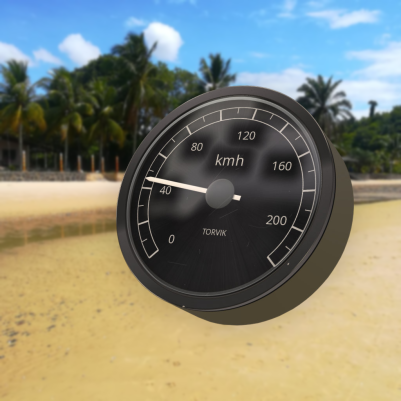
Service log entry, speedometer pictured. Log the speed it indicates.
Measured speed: 45 km/h
